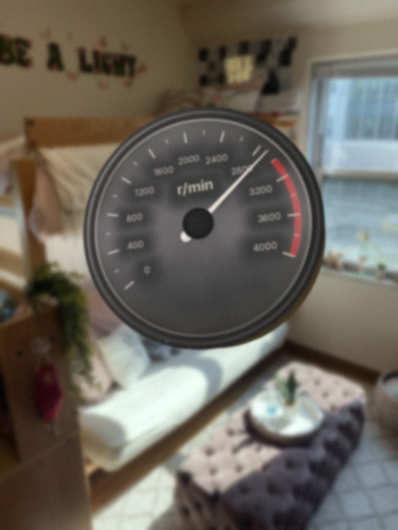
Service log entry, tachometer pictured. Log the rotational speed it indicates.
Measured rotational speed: 2900 rpm
